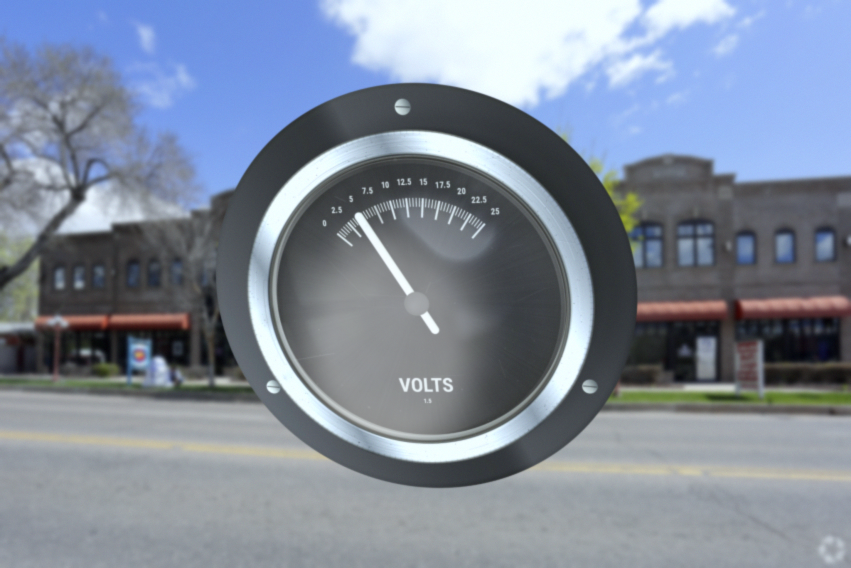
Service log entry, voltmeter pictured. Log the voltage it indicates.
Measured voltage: 5 V
